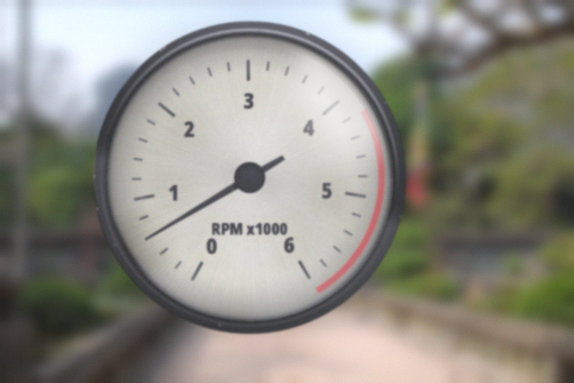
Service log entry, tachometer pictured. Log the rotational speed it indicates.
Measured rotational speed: 600 rpm
